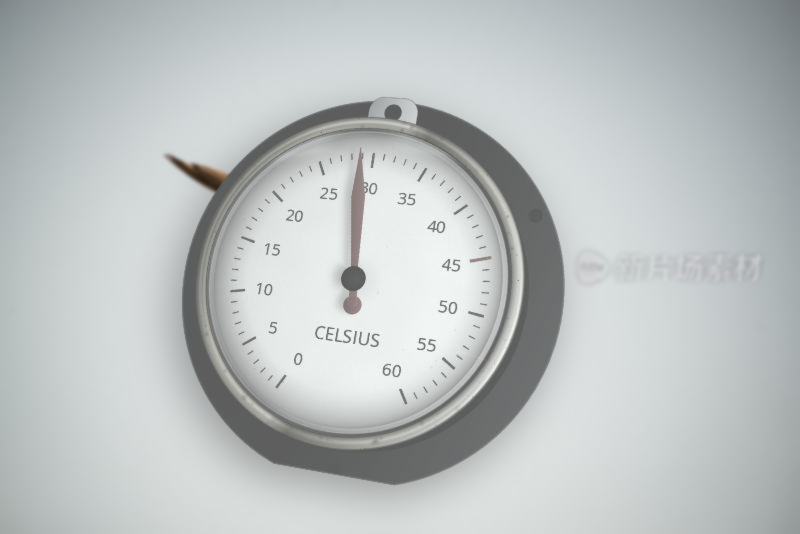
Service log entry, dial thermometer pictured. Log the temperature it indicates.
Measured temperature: 29 °C
